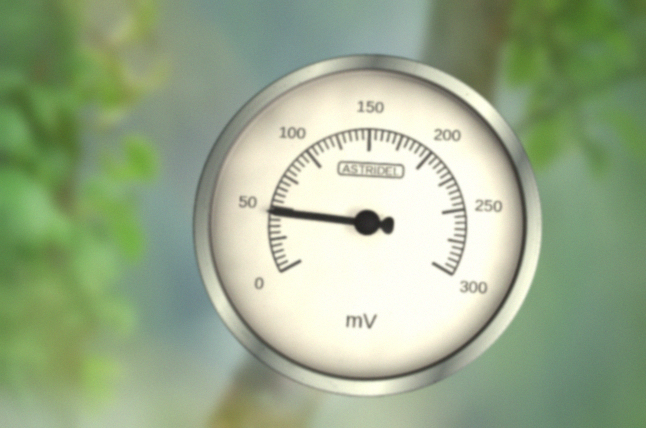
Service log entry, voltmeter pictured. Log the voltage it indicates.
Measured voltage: 45 mV
